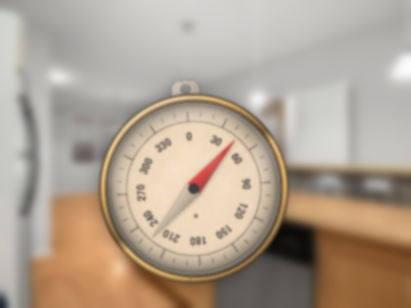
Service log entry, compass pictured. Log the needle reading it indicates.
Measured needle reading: 45 °
